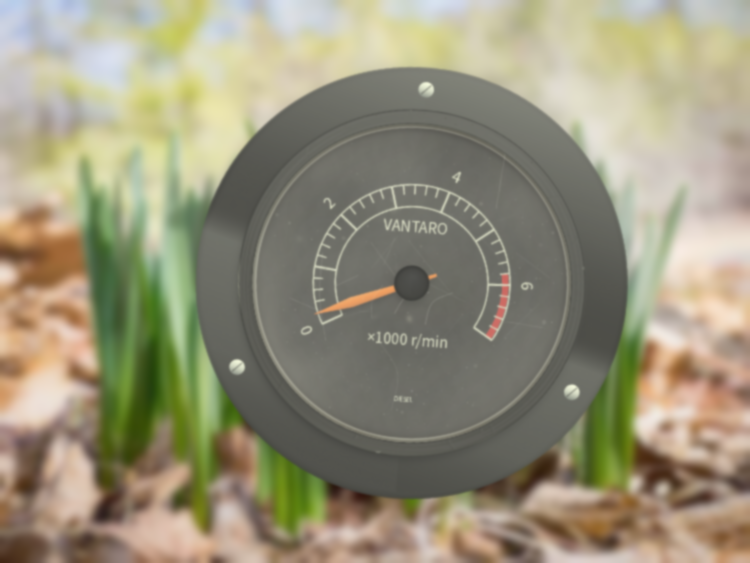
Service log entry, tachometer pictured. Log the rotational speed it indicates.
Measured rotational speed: 200 rpm
